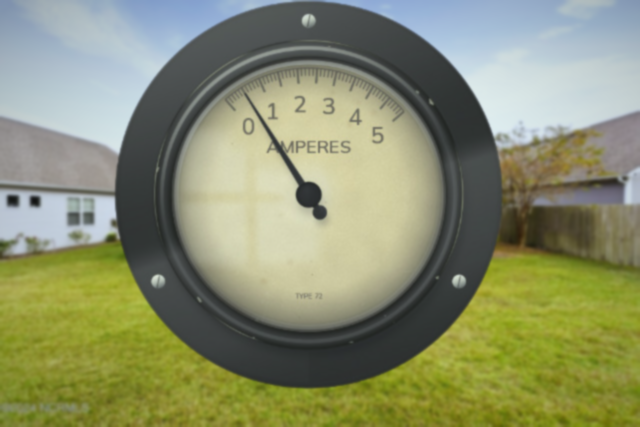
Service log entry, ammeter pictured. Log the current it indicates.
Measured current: 0.5 A
